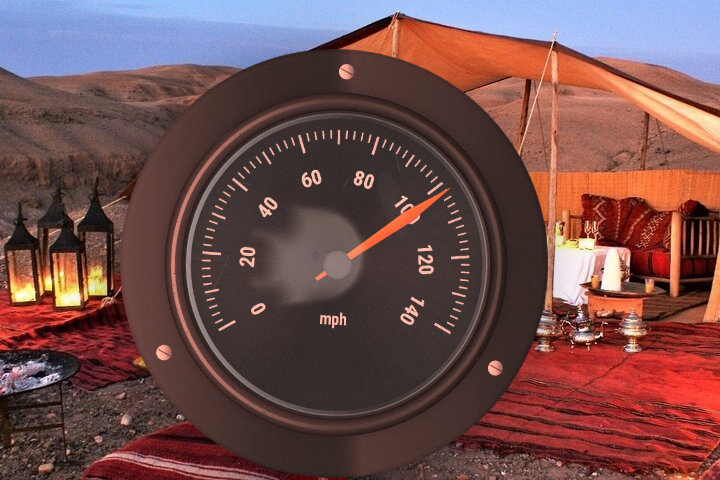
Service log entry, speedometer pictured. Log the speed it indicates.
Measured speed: 102 mph
